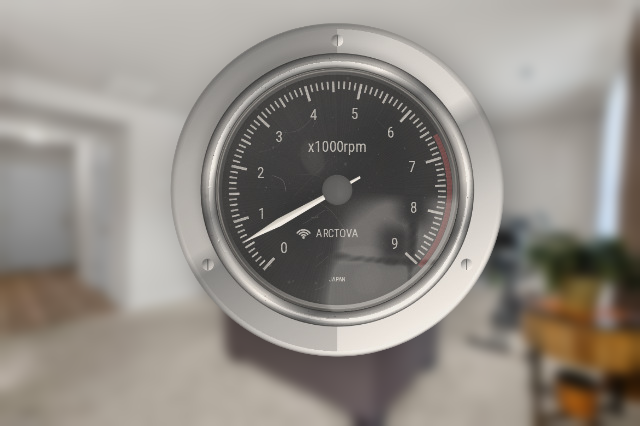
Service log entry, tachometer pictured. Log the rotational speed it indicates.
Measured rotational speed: 600 rpm
